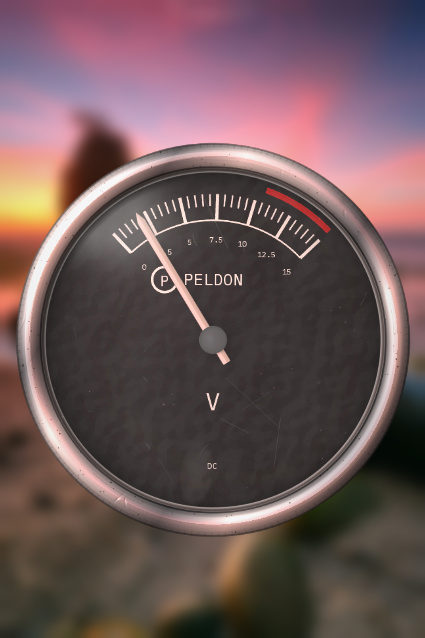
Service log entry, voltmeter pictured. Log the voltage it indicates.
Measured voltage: 2 V
